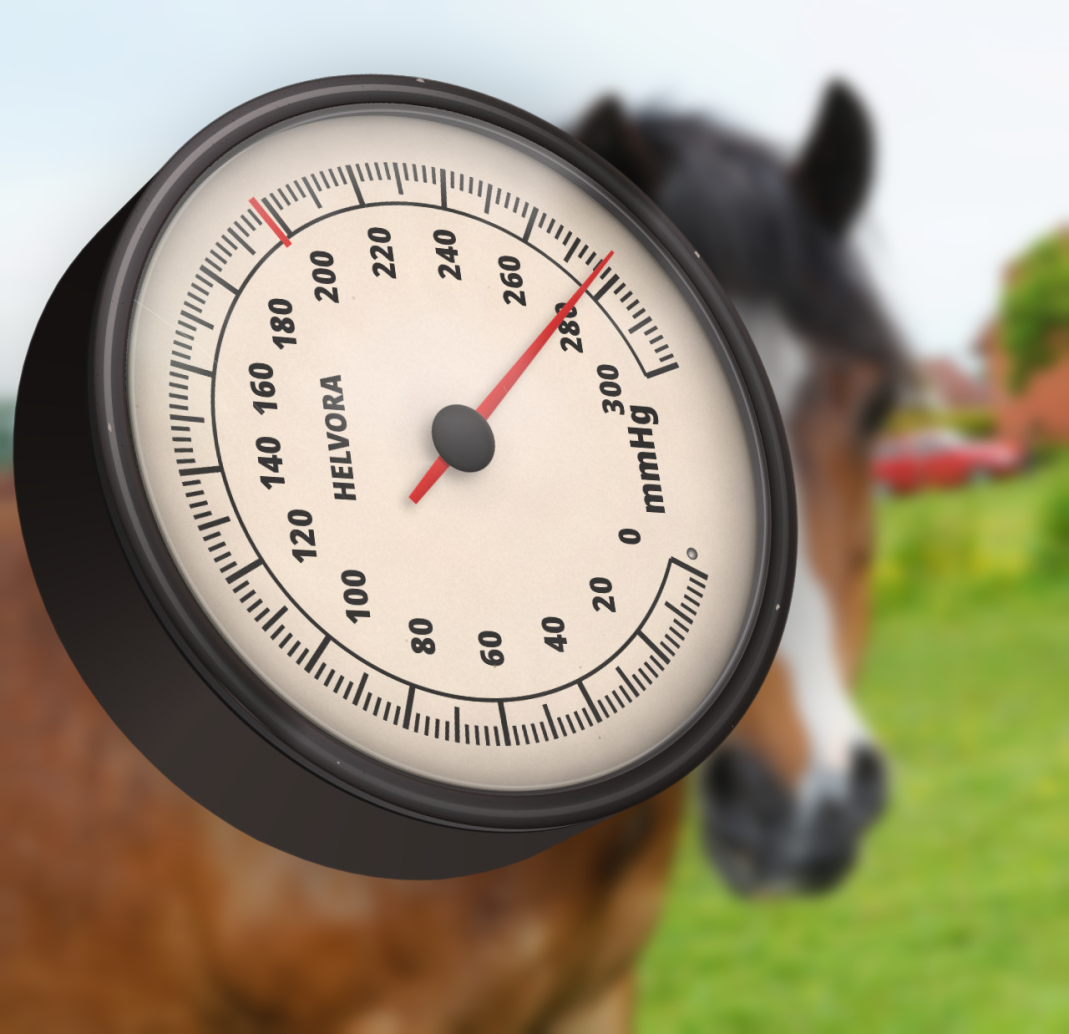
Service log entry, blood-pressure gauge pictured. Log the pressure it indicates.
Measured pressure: 276 mmHg
